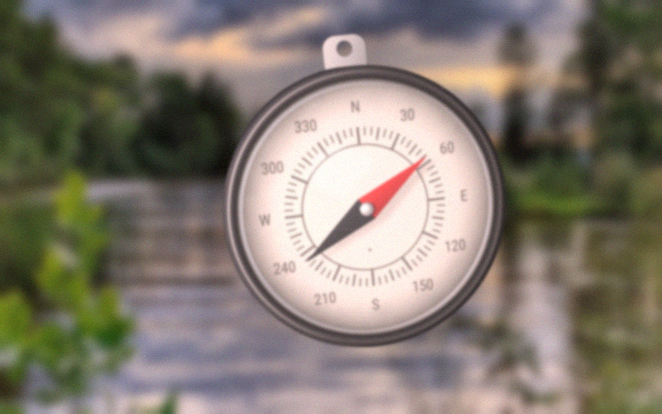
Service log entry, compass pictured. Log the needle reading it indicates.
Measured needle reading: 55 °
